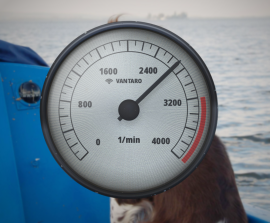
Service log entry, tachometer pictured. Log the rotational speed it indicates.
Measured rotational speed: 2700 rpm
